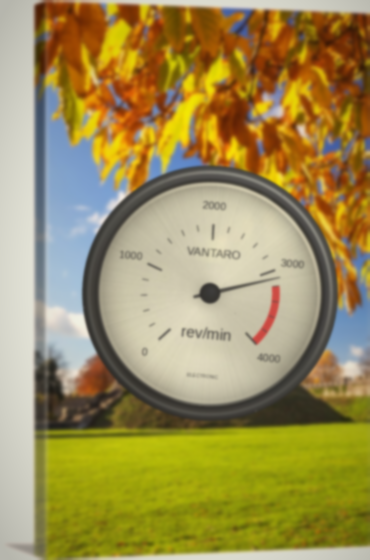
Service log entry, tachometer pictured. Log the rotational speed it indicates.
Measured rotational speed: 3100 rpm
